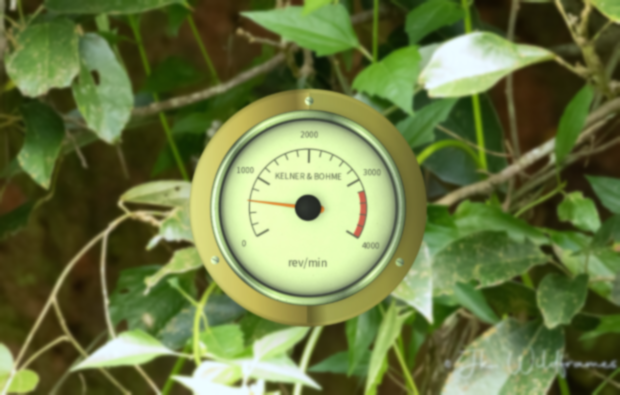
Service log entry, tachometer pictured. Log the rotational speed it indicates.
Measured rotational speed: 600 rpm
